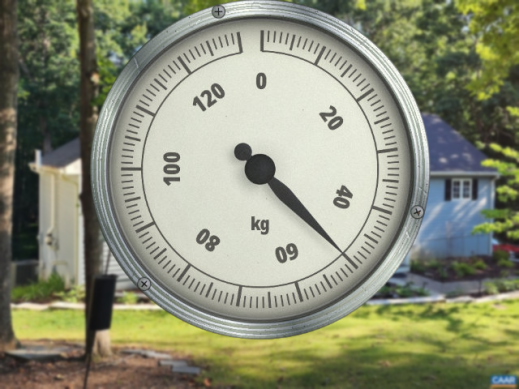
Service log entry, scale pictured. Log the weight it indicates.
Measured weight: 50 kg
